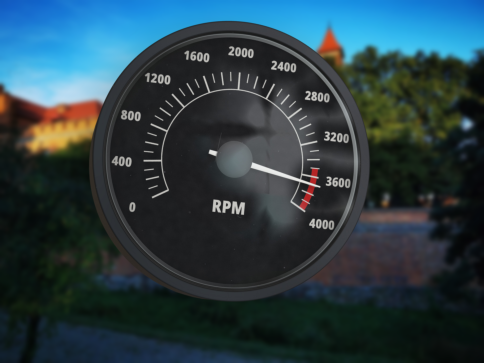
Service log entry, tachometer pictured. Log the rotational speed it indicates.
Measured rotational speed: 3700 rpm
